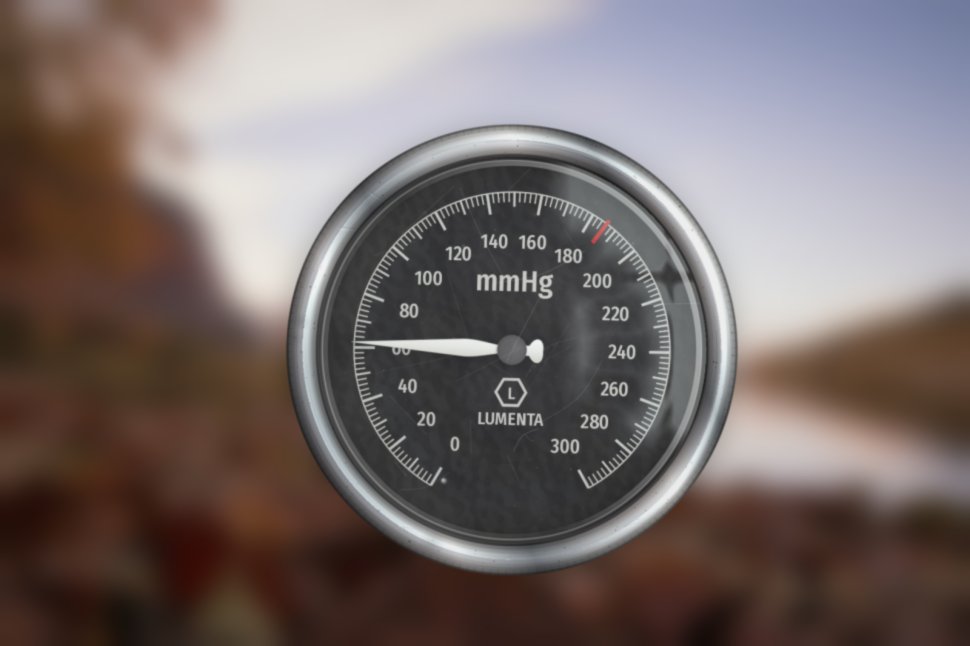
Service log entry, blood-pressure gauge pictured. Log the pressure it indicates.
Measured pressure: 62 mmHg
